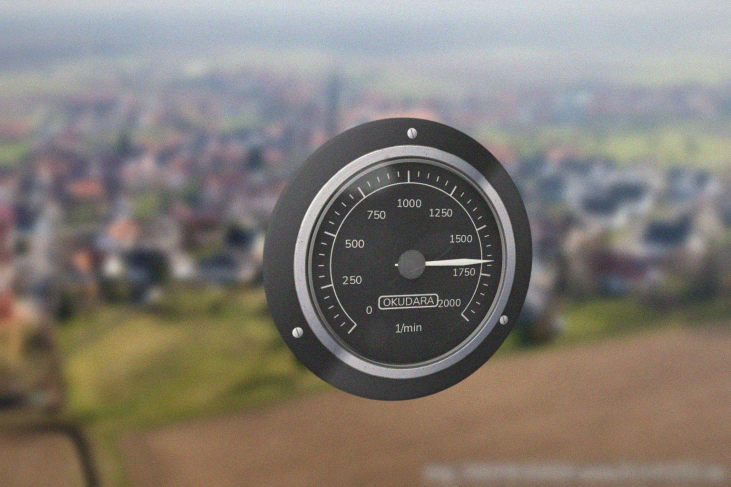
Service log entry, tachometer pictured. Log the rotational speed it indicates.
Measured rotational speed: 1675 rpm
